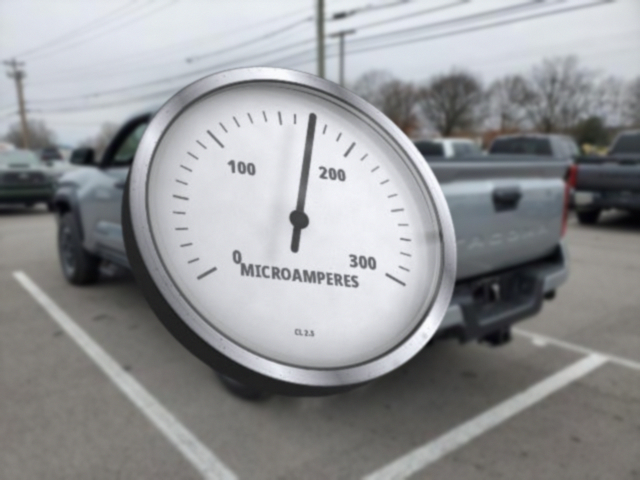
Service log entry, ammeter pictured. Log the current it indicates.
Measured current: 170 µA
